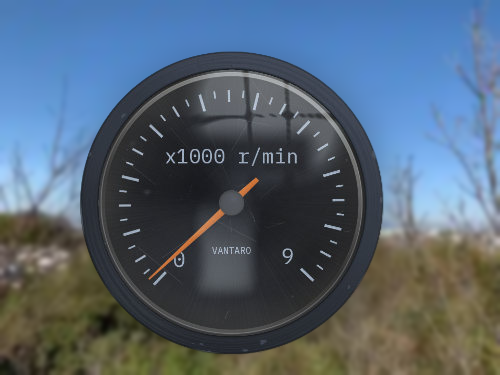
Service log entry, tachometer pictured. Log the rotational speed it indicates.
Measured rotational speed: 125 rpm
